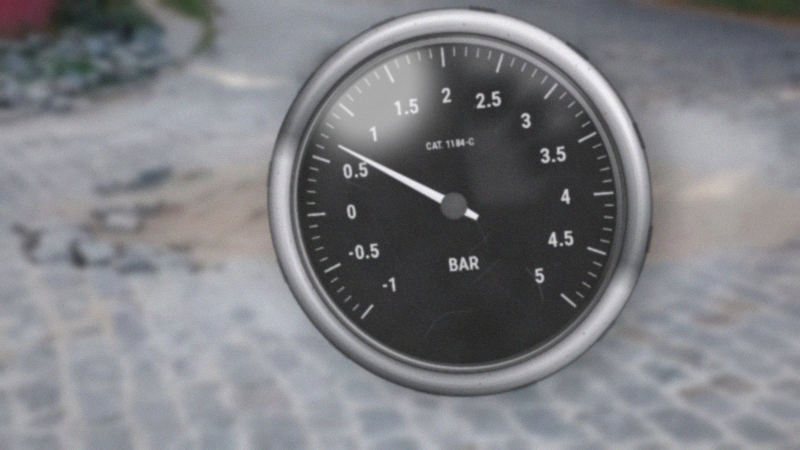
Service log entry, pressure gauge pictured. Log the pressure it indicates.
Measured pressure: 0.7 bar
